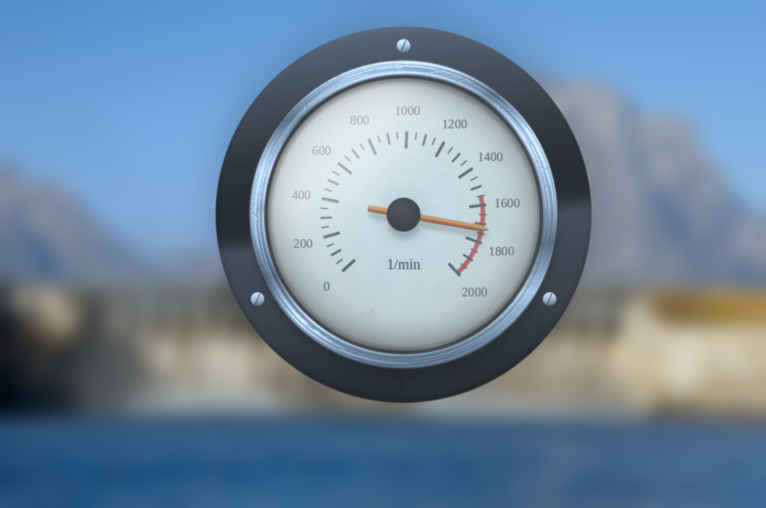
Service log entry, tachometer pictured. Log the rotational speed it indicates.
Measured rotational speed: 1725 rpm
